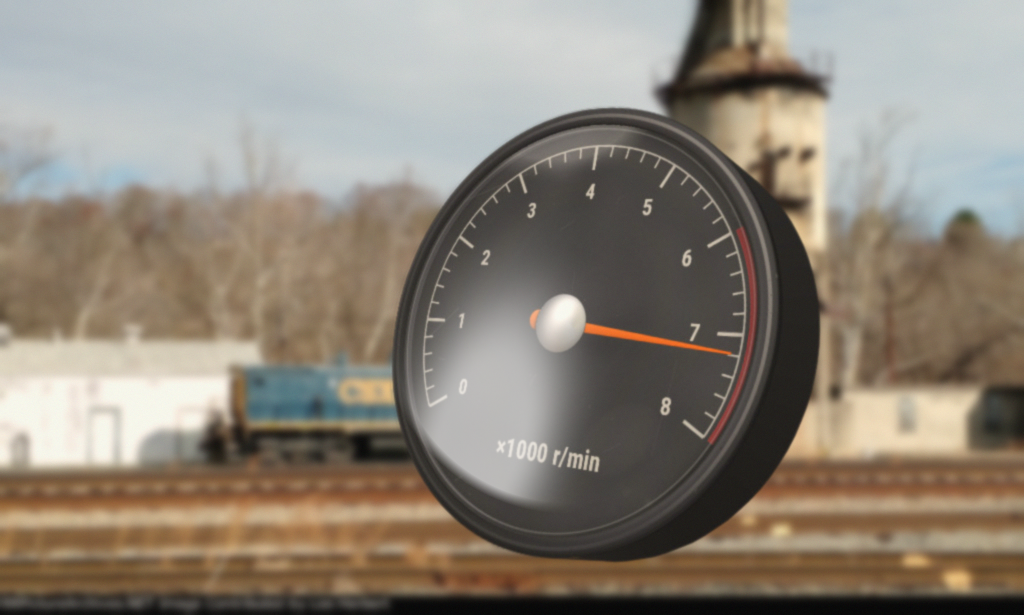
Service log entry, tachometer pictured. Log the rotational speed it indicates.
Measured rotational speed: 7200 rpm
